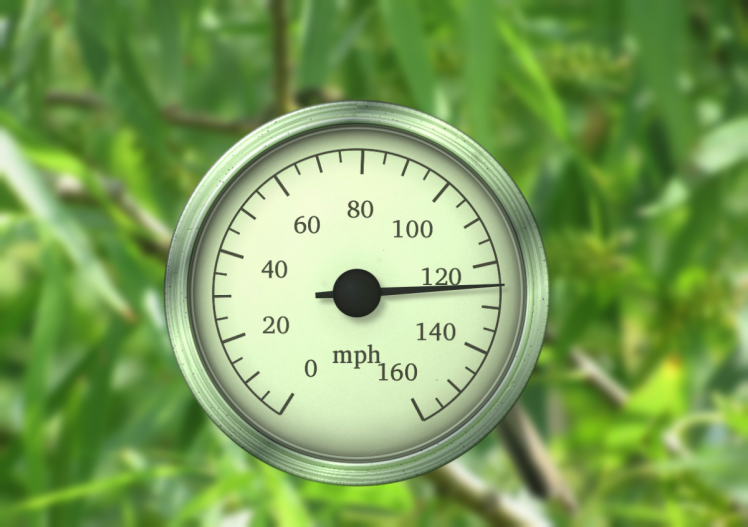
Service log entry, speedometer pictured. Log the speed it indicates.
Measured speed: 125 mph
